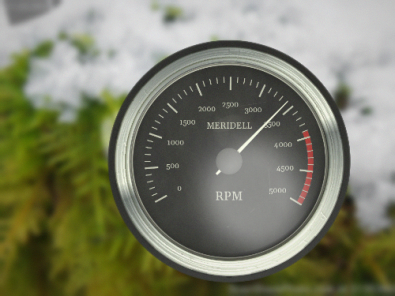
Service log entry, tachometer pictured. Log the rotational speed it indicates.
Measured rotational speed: 3400 rpm
